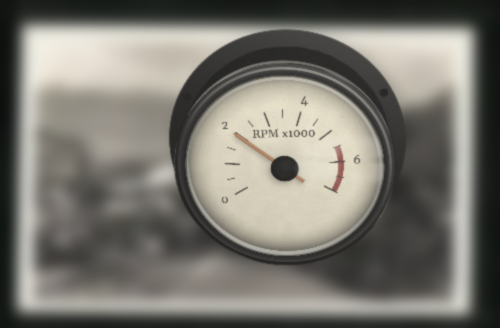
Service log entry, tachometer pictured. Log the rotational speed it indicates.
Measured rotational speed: 2000 rpm
